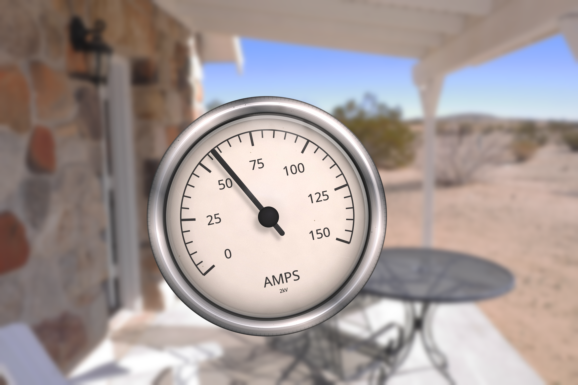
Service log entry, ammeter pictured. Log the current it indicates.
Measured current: 57.5 A
